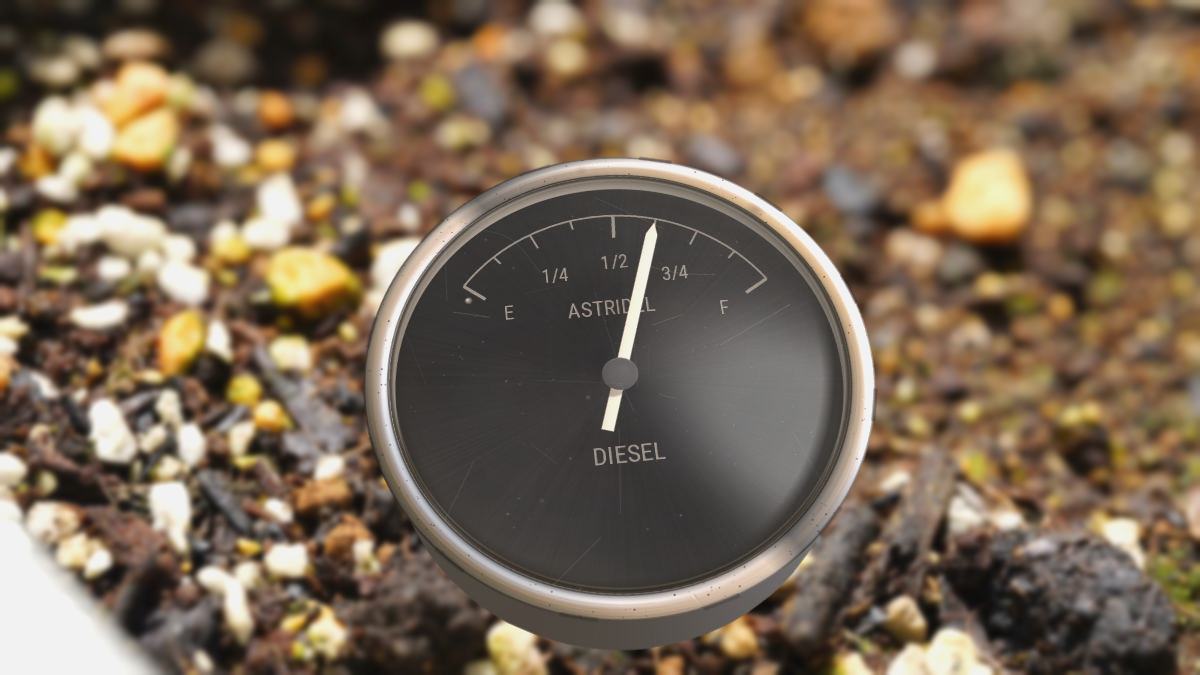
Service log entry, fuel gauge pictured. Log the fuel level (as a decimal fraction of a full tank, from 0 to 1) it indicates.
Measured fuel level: 0.625
